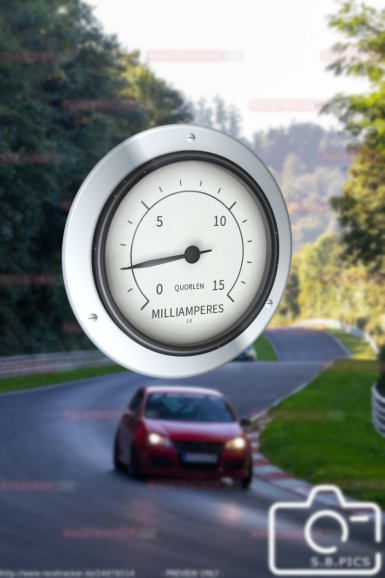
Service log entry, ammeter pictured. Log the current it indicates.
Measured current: 2 mA
